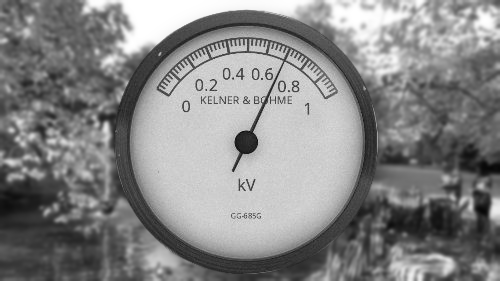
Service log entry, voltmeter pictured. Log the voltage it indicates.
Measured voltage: 0.7 kV
